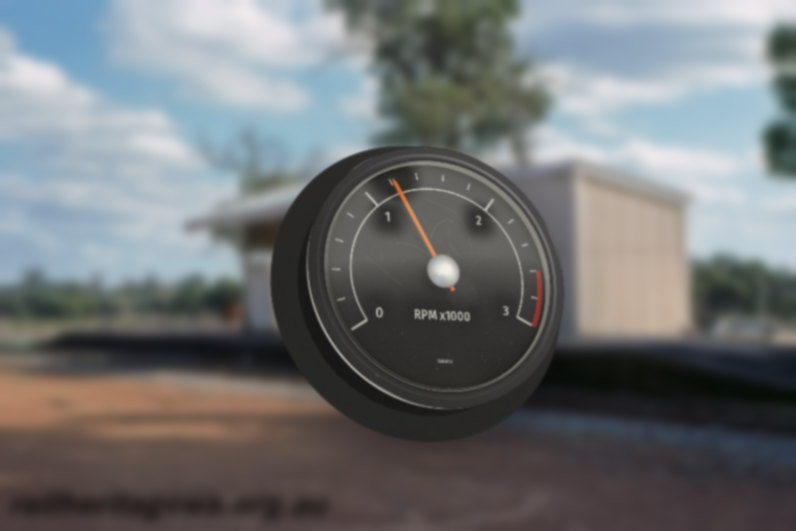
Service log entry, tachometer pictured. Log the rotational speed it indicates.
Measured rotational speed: 1200 rpm
